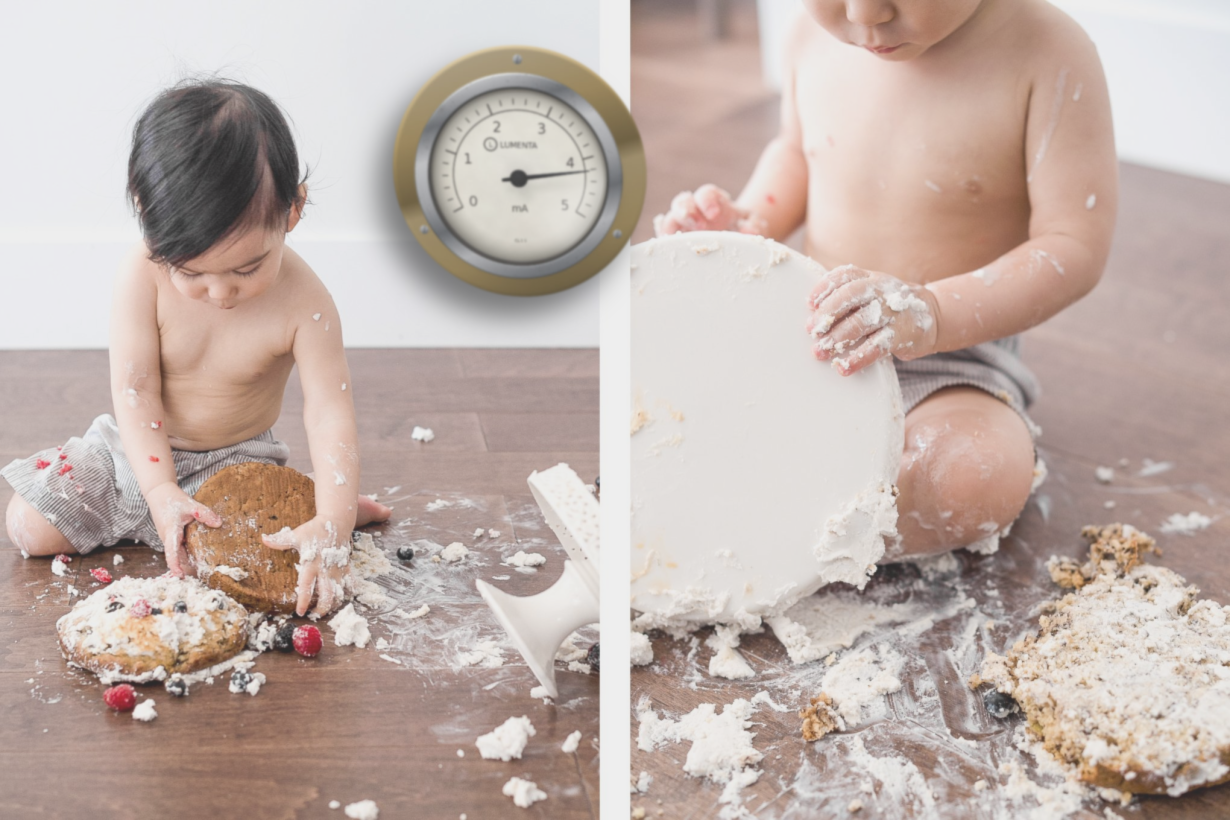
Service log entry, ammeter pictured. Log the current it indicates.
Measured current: 4.2 mA
